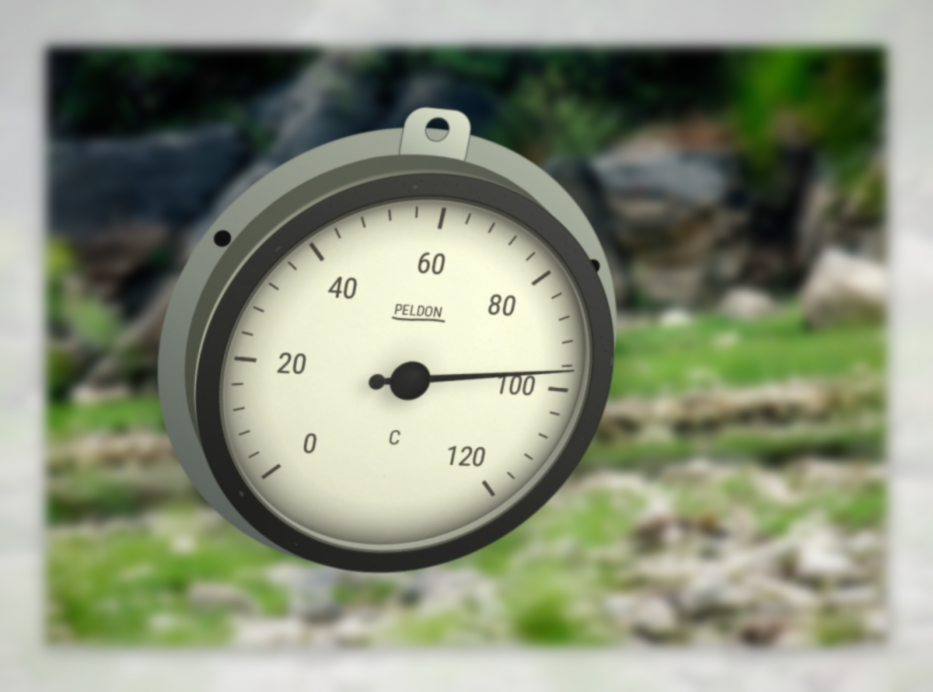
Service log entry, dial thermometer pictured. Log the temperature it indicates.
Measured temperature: 96 °C
